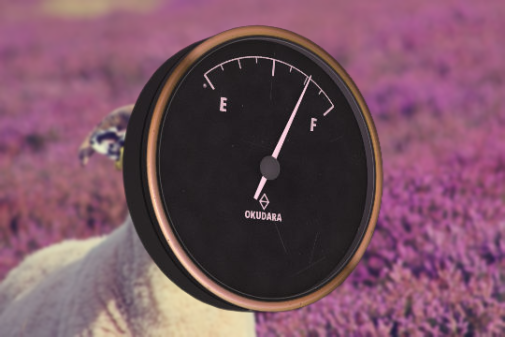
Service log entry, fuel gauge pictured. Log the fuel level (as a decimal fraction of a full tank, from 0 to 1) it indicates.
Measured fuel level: 0.75
